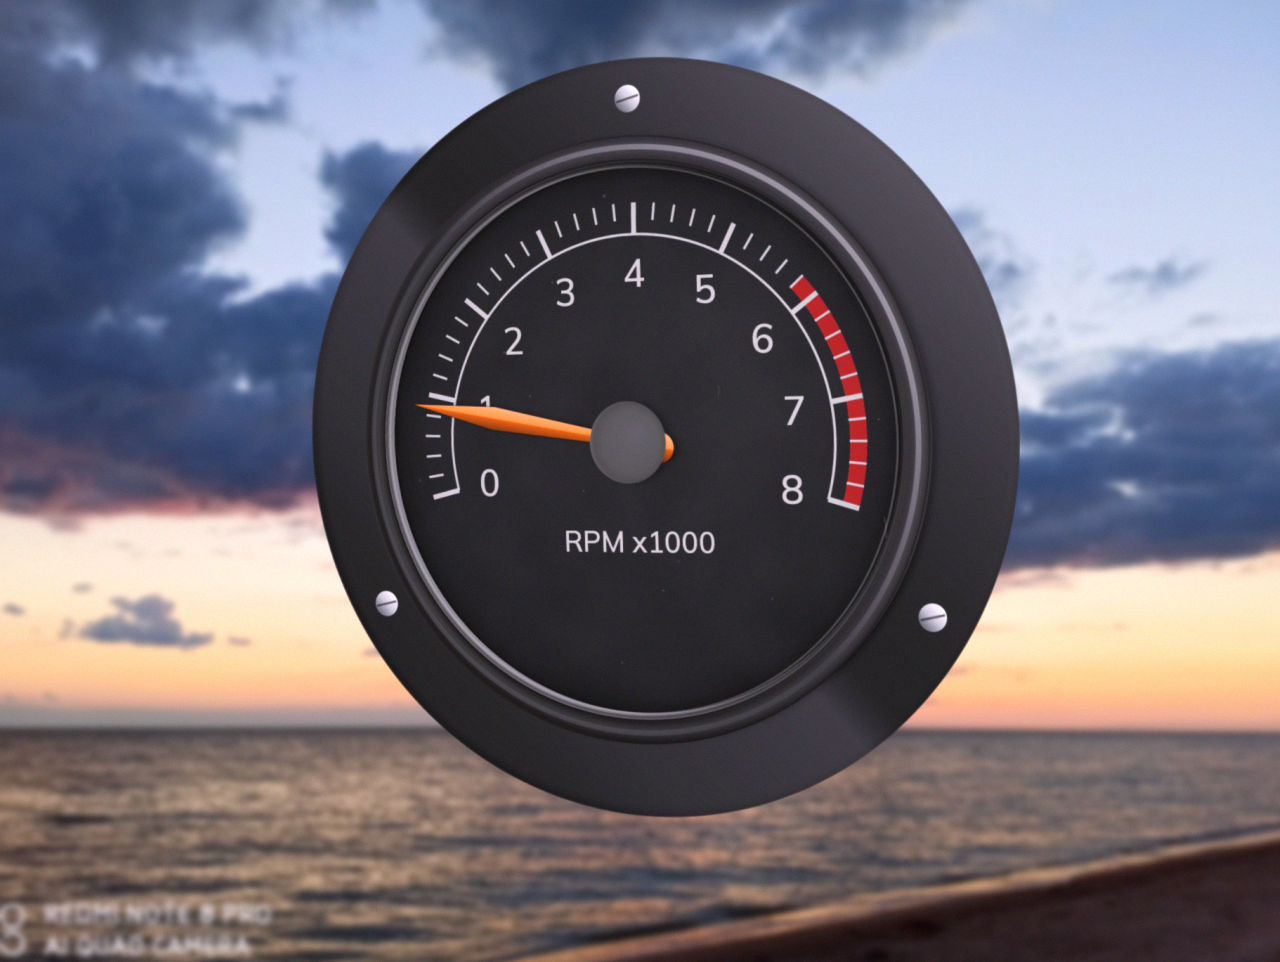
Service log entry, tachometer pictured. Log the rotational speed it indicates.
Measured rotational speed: 900 rpm
